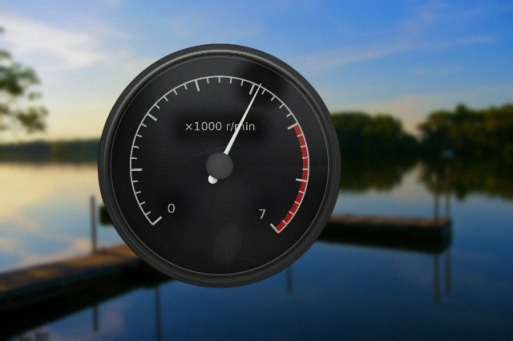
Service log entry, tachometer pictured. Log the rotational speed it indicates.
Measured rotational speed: 4100 rpm
